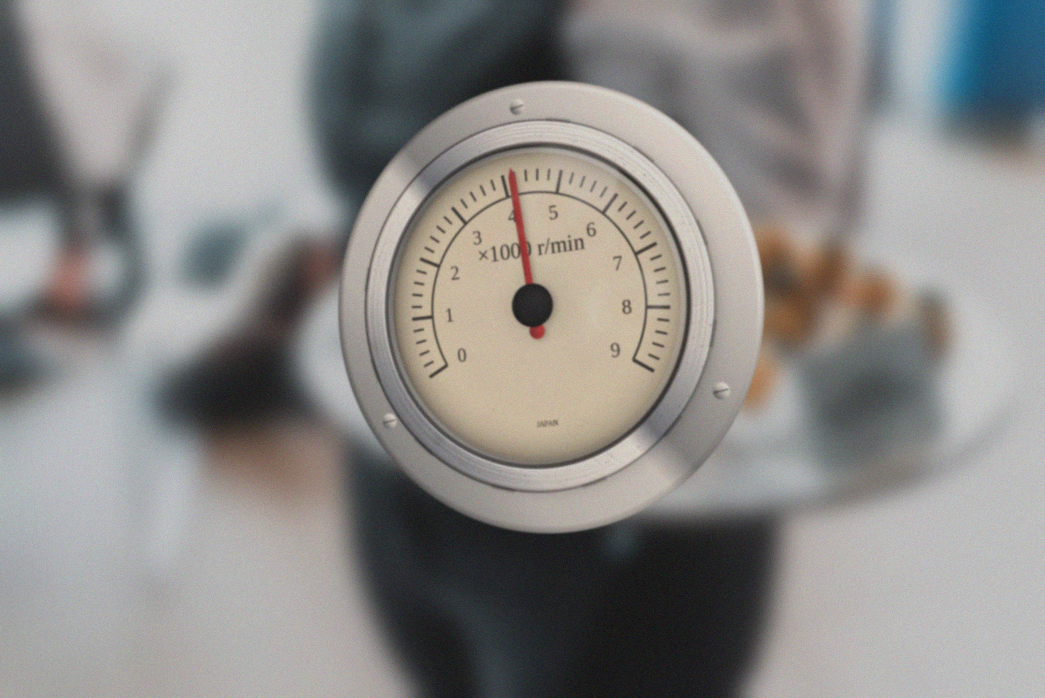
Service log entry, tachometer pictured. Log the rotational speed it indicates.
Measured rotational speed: 4200 rpm
